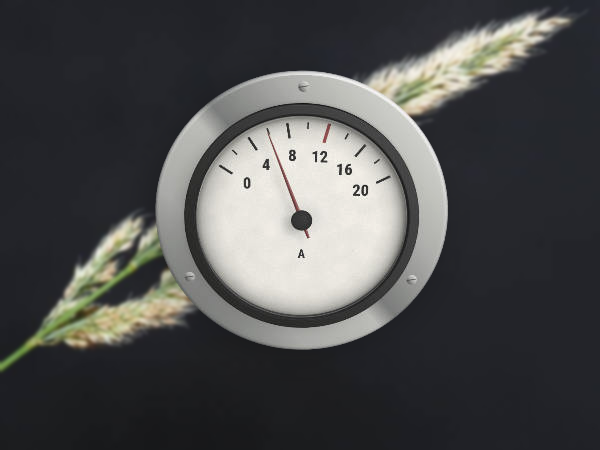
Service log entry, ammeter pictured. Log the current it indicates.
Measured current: 6 A
